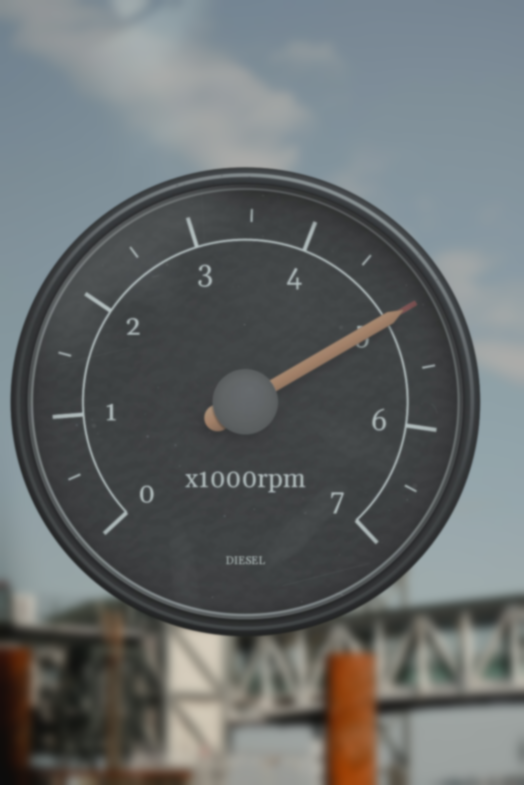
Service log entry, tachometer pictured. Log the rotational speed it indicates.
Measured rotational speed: 5000 rpm
